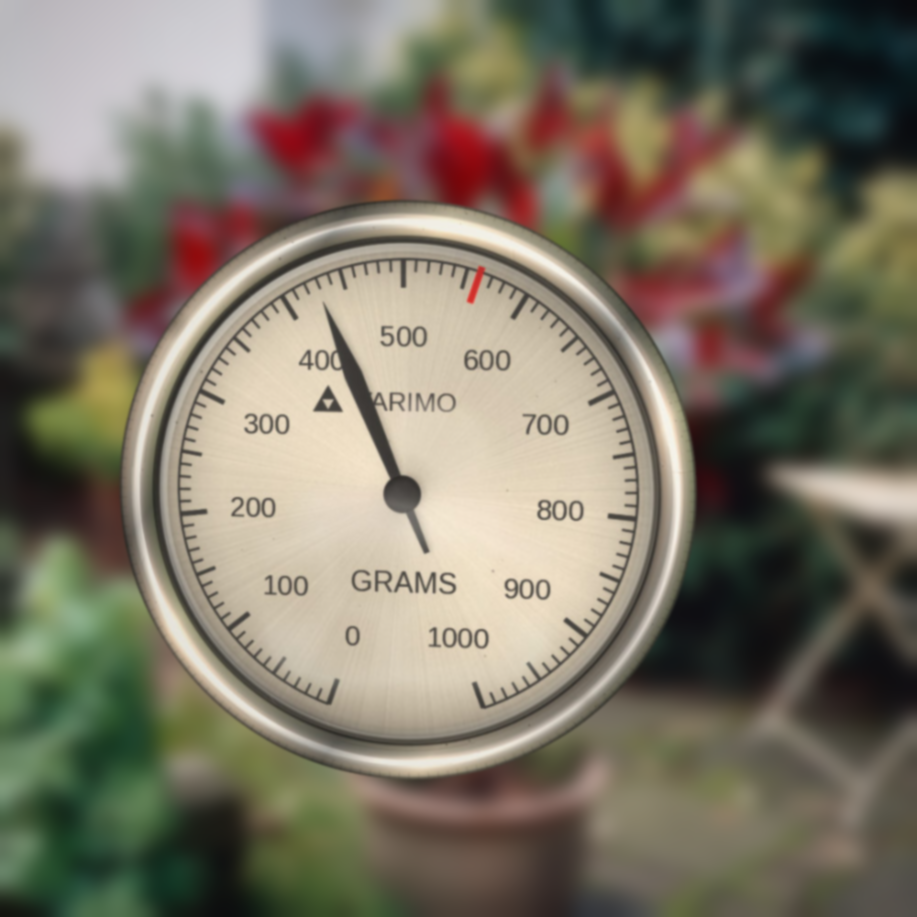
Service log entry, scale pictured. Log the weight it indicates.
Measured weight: 430 g
